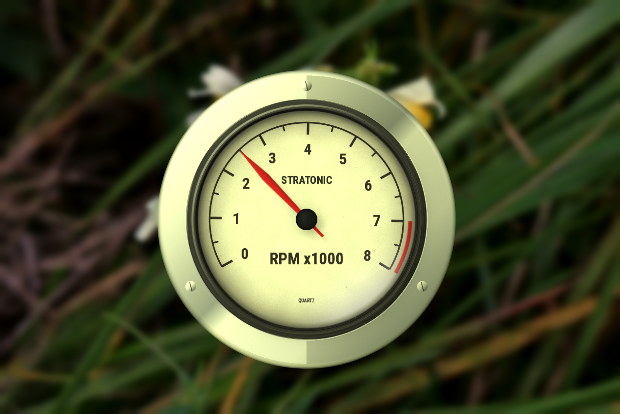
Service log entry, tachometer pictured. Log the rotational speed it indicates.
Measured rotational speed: 2500 rpm
